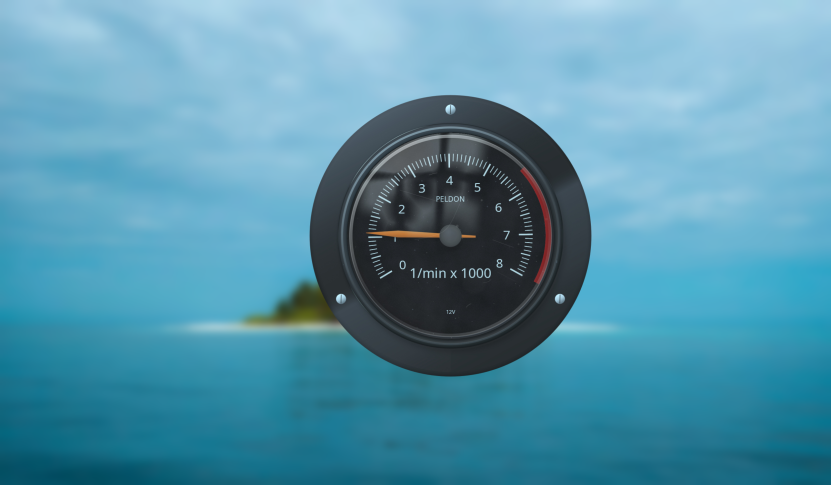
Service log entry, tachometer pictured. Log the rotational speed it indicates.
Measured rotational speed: 1100 rpm
